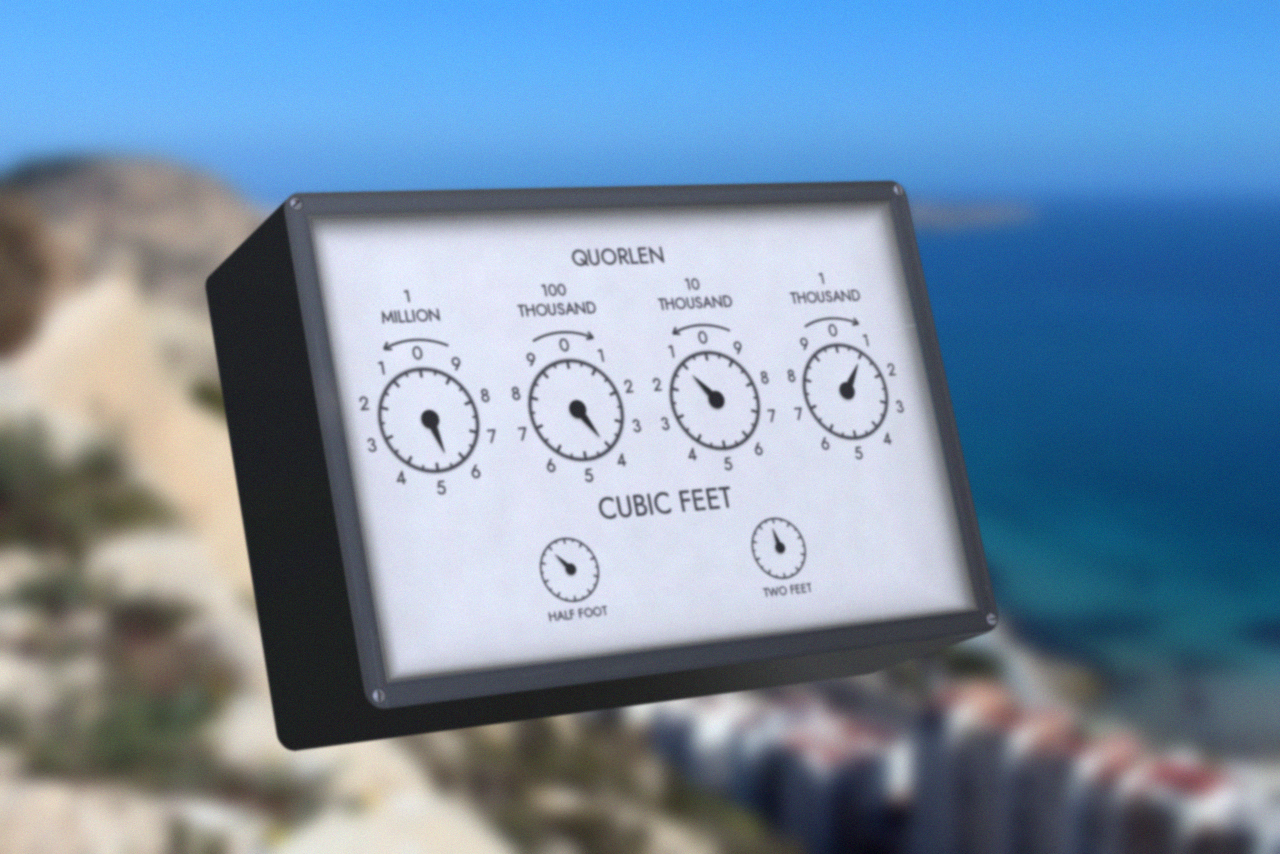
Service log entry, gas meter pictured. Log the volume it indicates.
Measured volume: 541100 ft³
